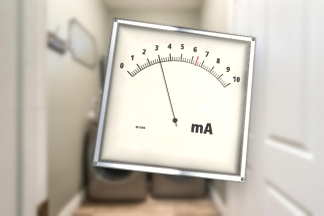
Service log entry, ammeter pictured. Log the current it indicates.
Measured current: 3 mA
